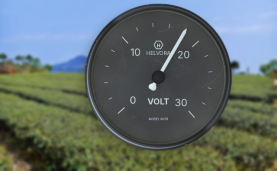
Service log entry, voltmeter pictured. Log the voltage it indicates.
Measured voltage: 18 V
